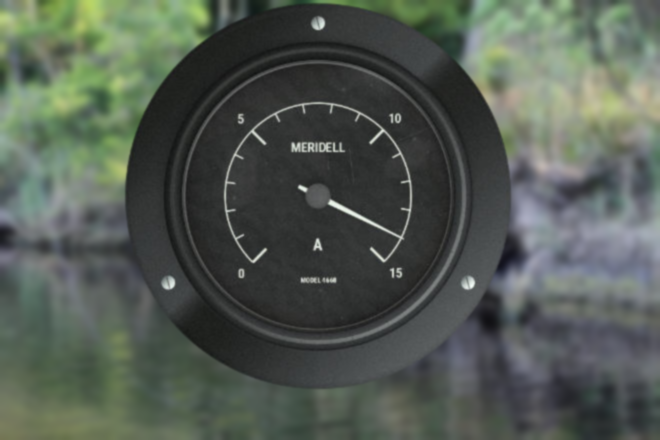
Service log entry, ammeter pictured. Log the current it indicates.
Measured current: 14 A
